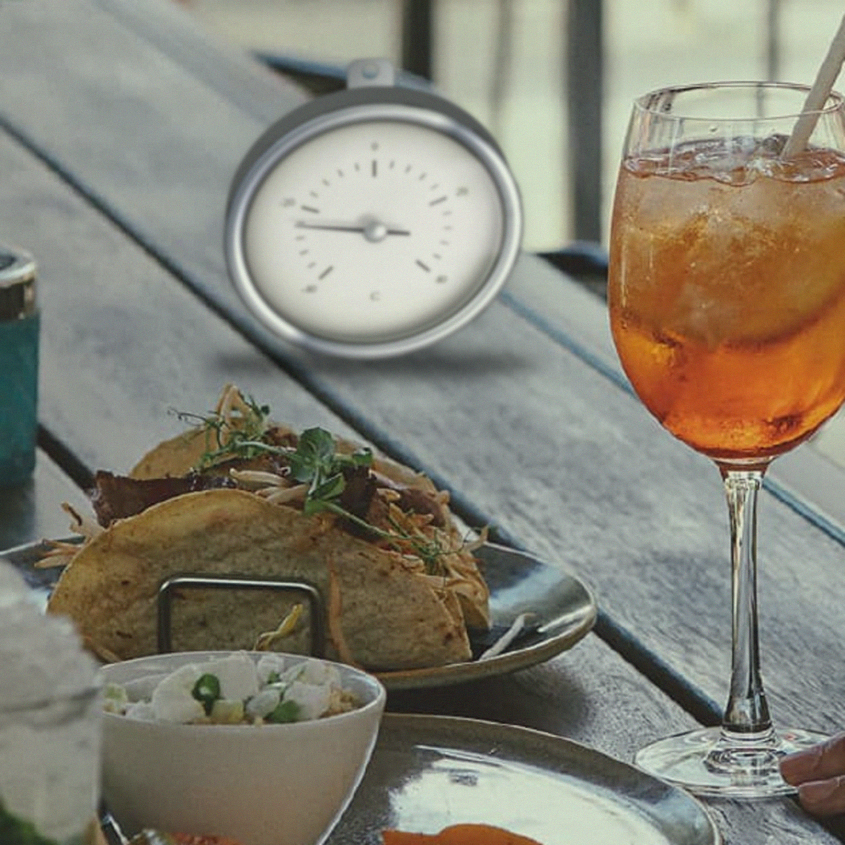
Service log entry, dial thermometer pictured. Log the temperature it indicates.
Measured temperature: -24 °C
